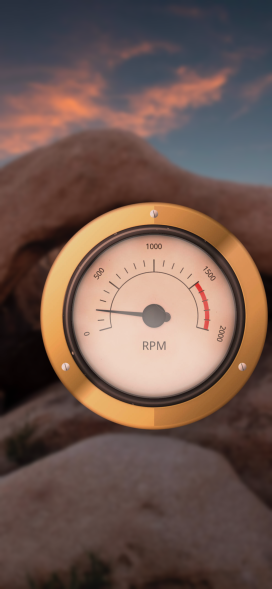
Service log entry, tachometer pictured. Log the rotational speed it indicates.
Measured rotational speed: 200 rpm
